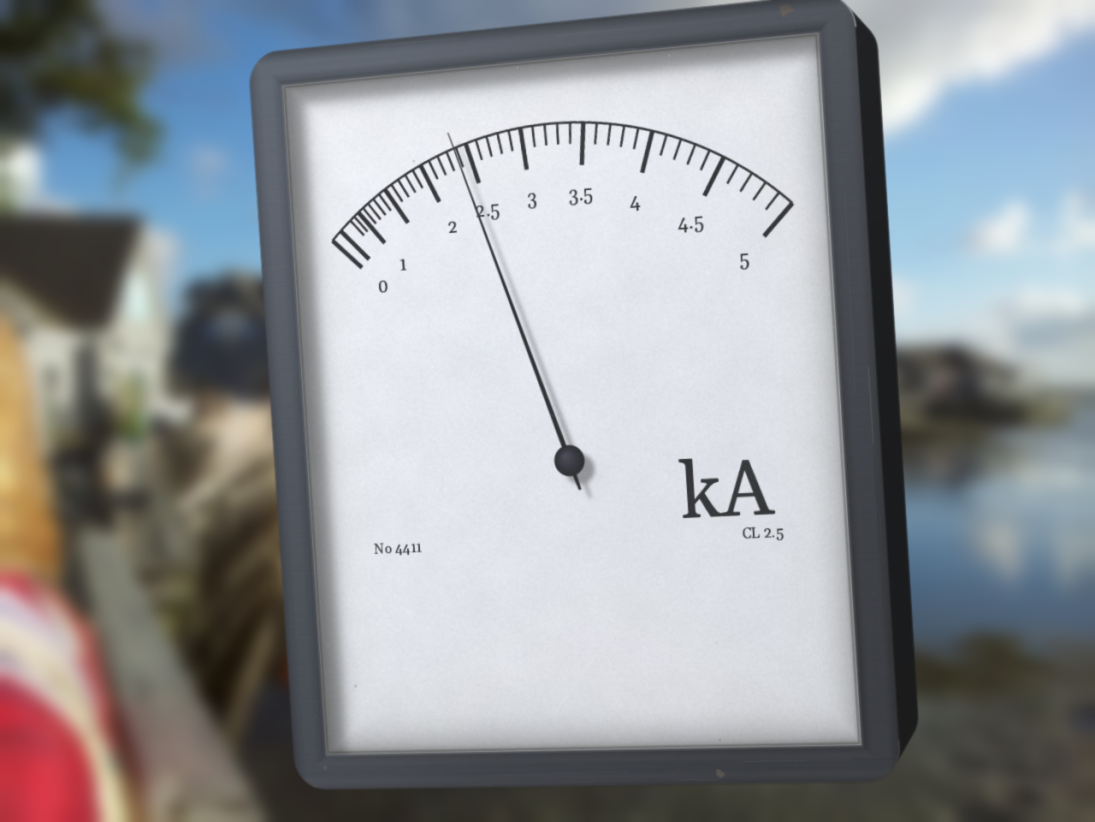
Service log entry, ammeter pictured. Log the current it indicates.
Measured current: 2.4 kA
